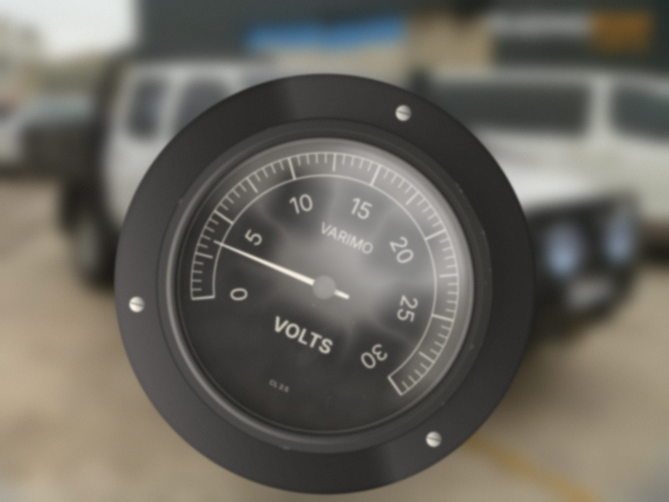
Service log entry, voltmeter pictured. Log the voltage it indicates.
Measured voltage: 3.5 V
